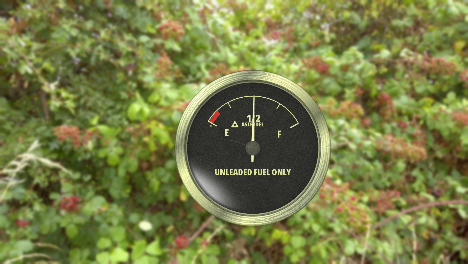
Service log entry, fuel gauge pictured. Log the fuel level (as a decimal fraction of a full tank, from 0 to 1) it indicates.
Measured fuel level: 0.5
